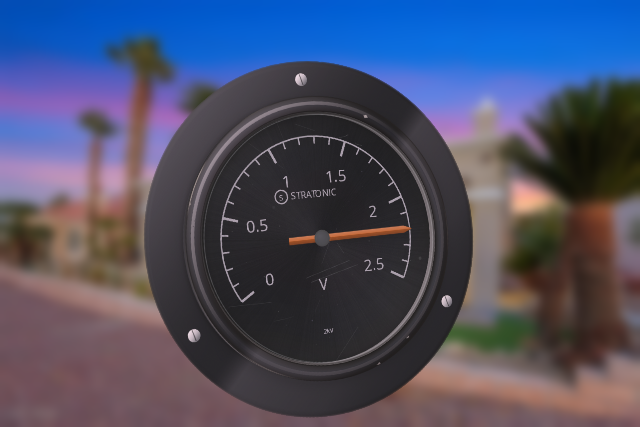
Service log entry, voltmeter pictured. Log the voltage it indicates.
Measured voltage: 2.2 V
